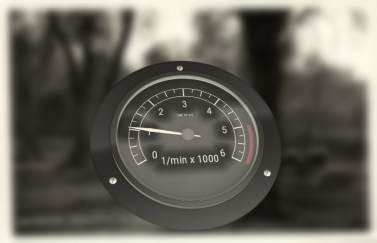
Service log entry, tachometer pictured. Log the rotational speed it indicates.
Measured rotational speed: 1000 rpm
